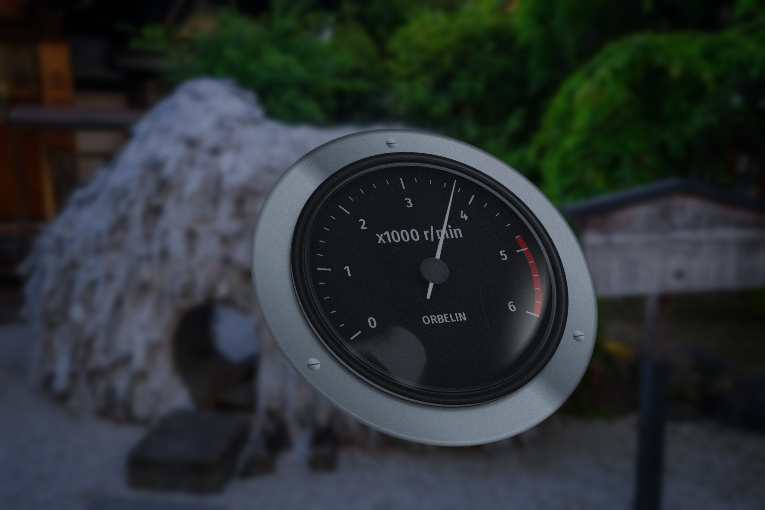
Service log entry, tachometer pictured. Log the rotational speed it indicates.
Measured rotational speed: 3700 rpm
